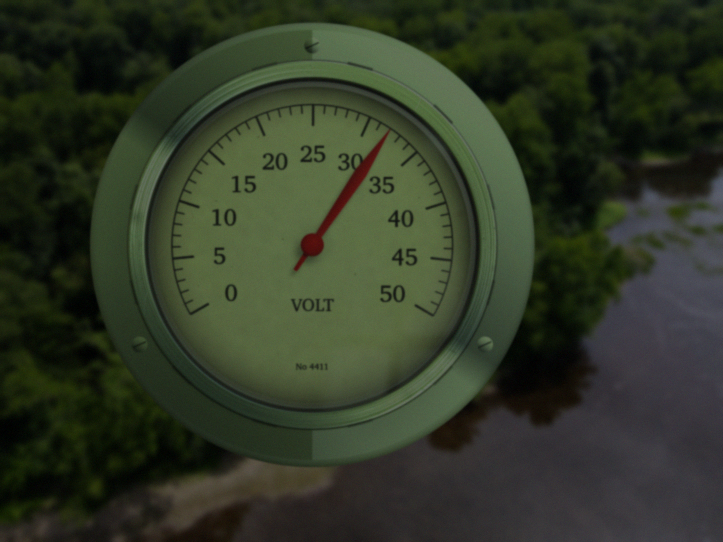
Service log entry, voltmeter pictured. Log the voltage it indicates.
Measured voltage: 32 V
